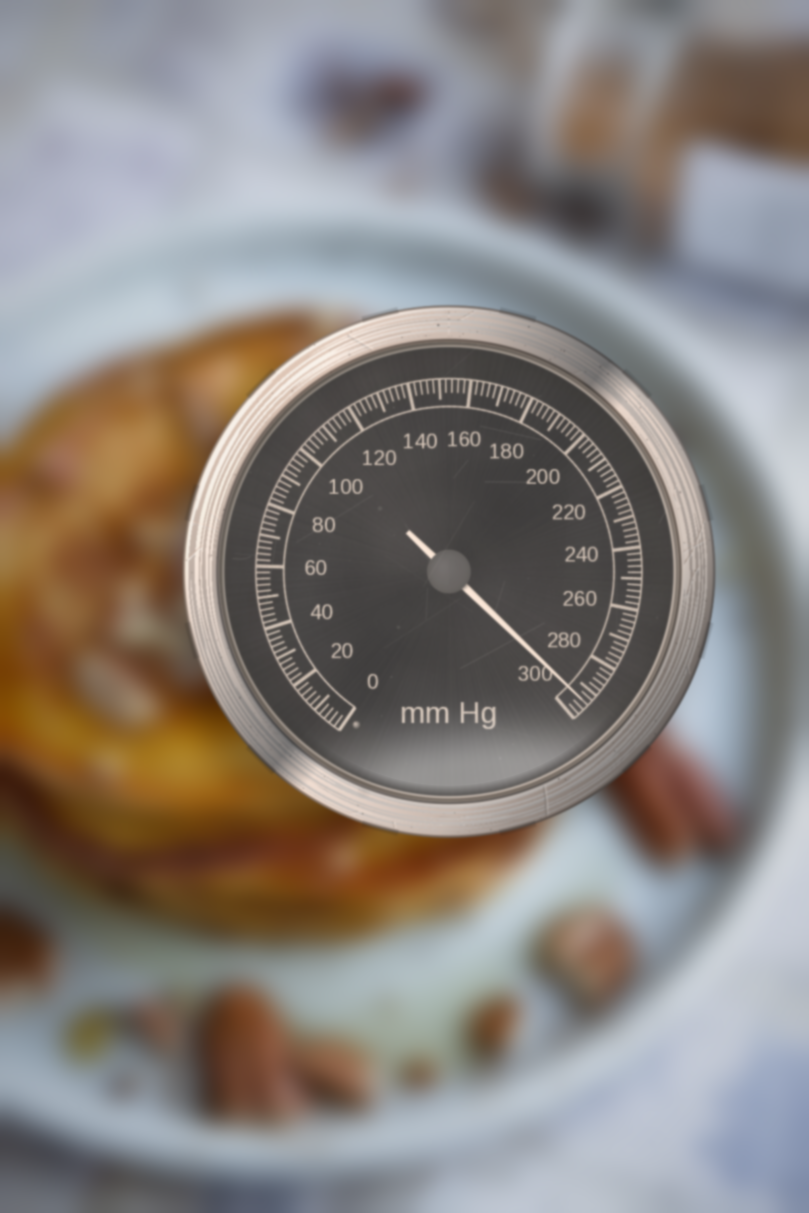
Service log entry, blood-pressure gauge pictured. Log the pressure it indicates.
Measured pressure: 294 mmHg
